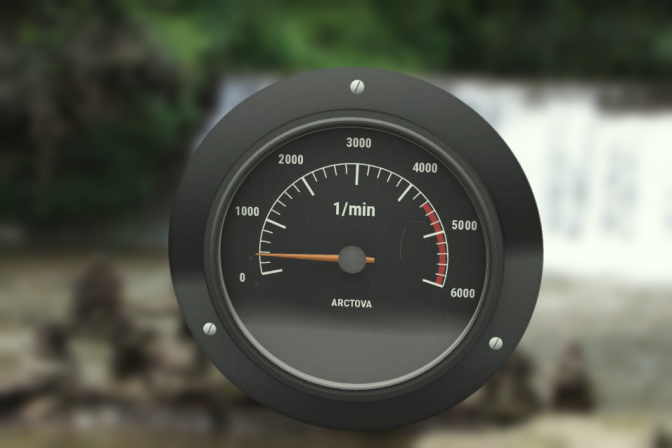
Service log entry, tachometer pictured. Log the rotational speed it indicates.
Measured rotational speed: 400 rpm
